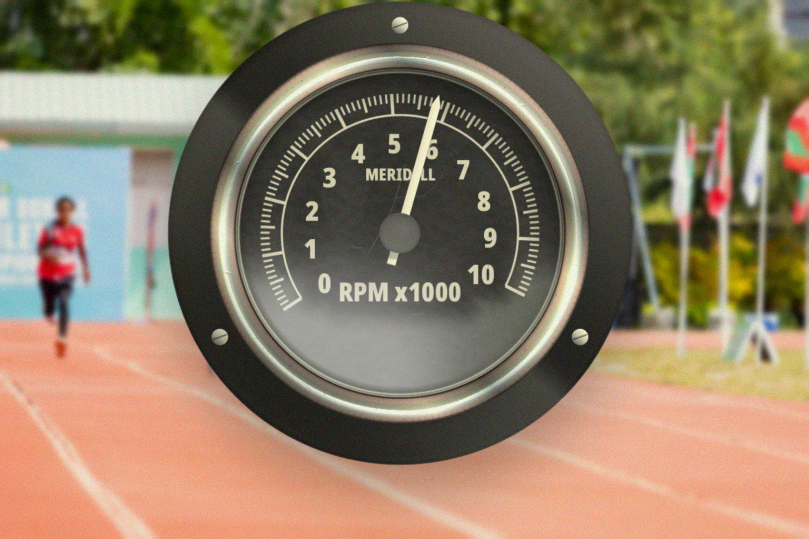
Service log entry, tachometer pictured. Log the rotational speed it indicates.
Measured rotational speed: 5800 rpm
